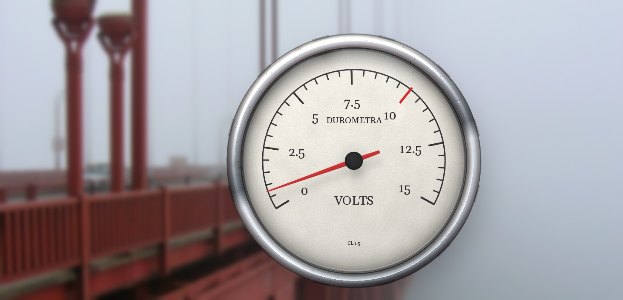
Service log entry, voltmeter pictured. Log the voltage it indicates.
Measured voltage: 0.75 V
